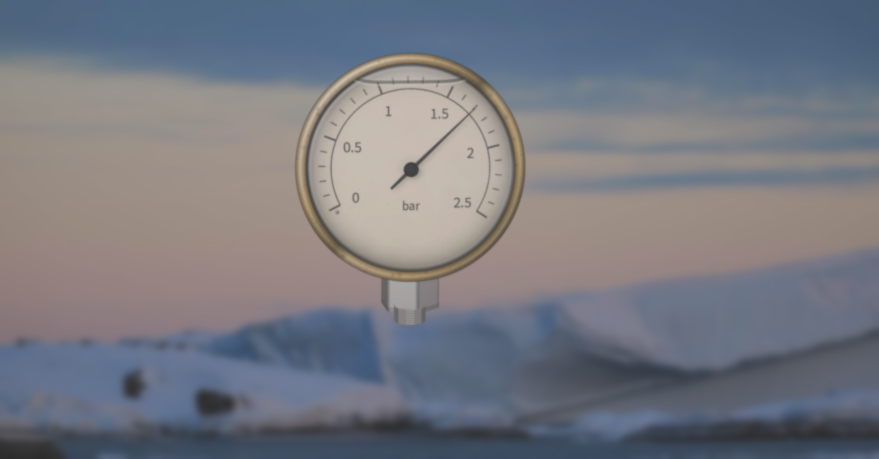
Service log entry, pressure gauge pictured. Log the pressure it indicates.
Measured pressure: 1.7 bar
